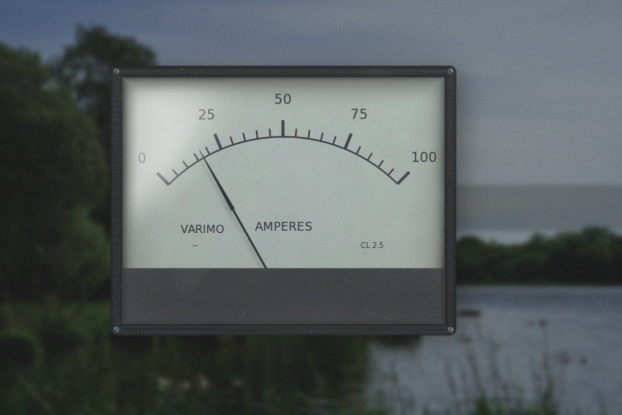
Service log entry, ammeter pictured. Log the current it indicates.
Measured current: 17.5 A
